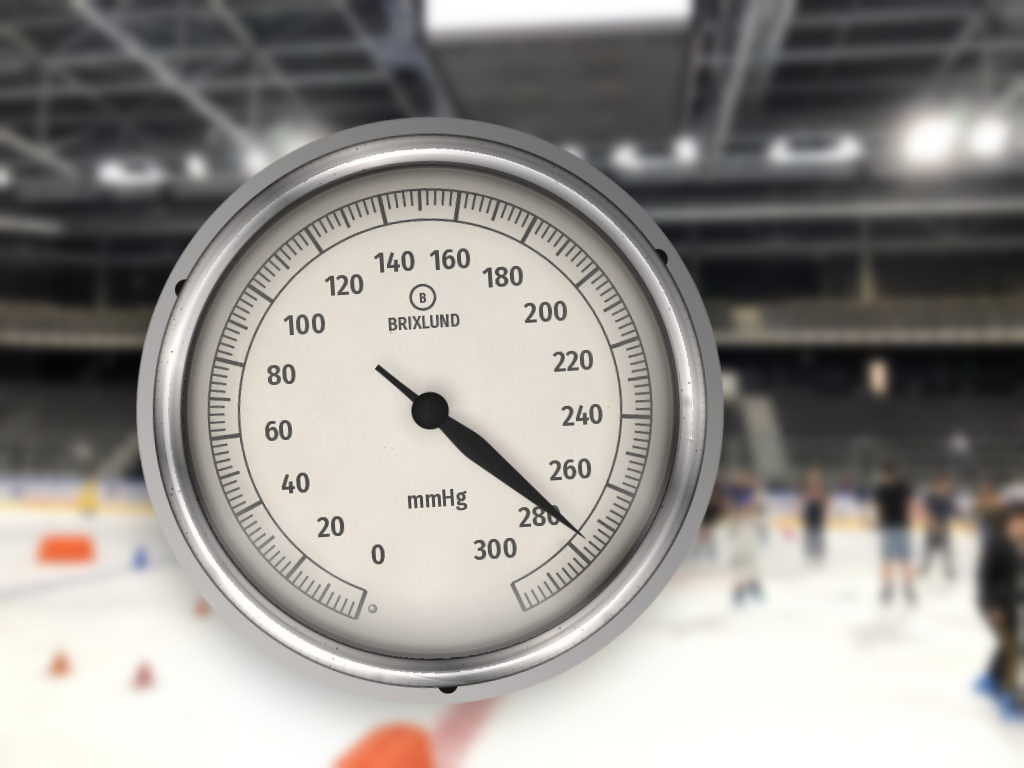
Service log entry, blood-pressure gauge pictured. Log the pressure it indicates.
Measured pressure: 276 mmHg
